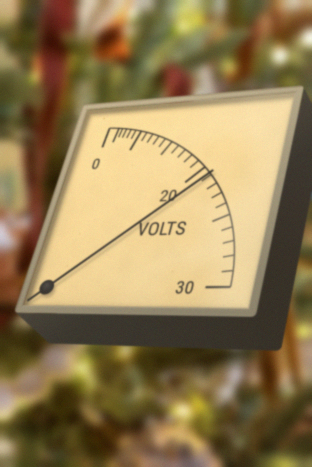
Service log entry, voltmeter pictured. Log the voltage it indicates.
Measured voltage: 21 V
